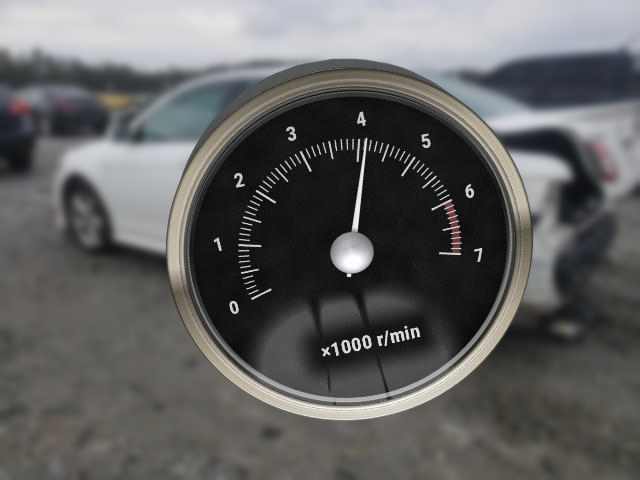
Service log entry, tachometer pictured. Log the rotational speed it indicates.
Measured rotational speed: 4100 rpm
